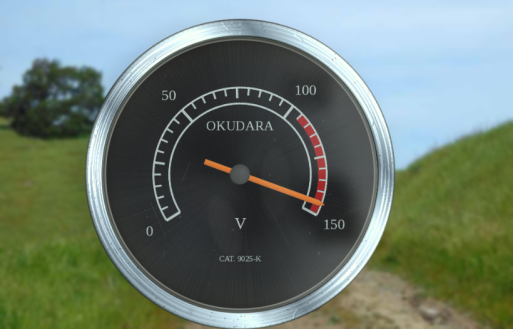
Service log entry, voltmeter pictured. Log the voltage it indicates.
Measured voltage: 145 V
